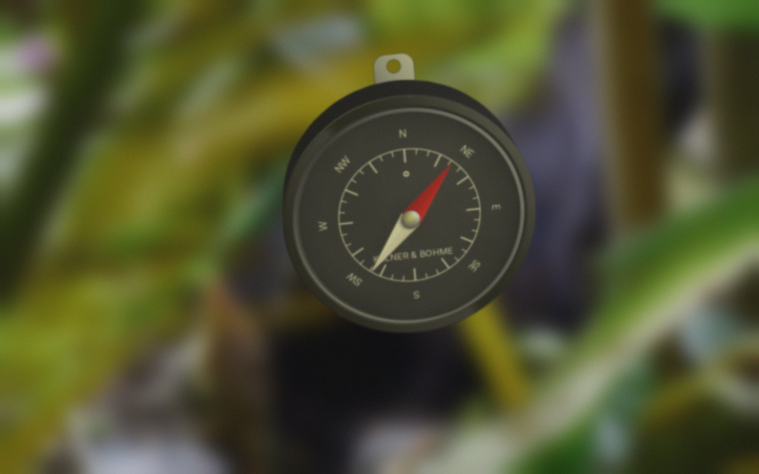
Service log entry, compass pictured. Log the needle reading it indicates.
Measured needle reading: 40 °
